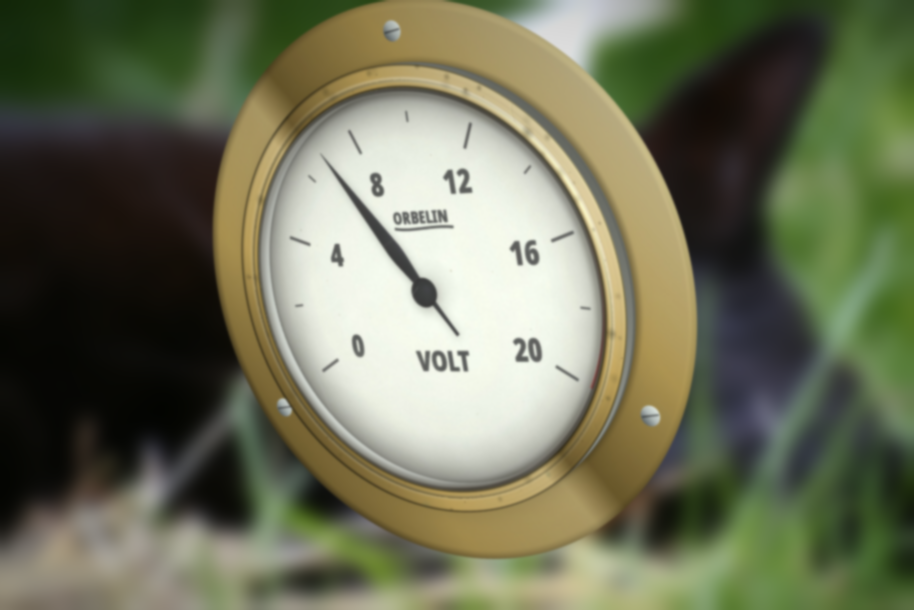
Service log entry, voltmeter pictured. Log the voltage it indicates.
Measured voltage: 7 V
